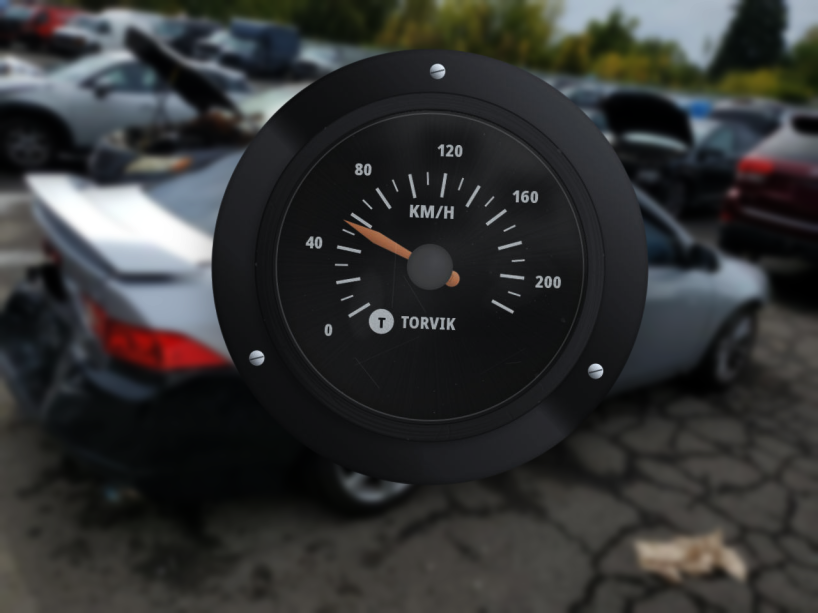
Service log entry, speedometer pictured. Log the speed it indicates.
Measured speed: 55 km/h
